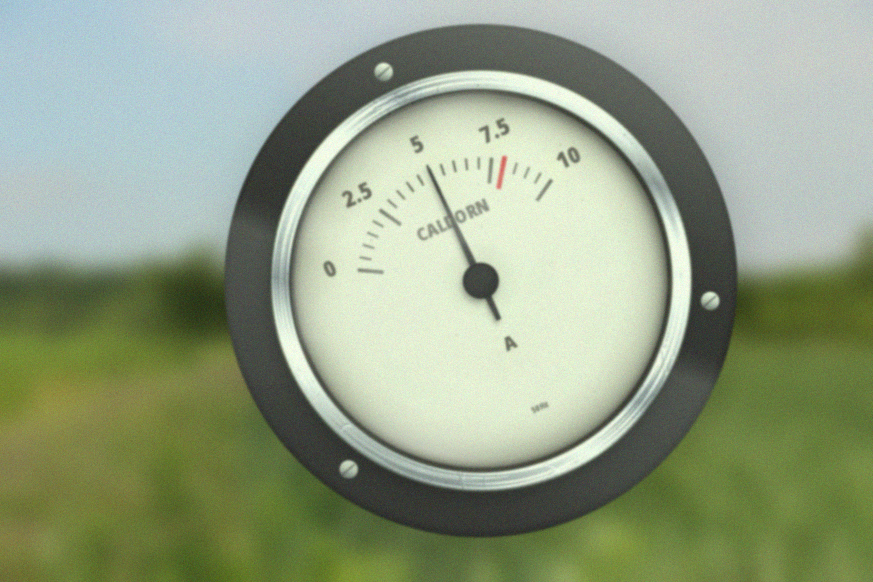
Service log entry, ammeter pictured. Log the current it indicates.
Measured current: 5 A
